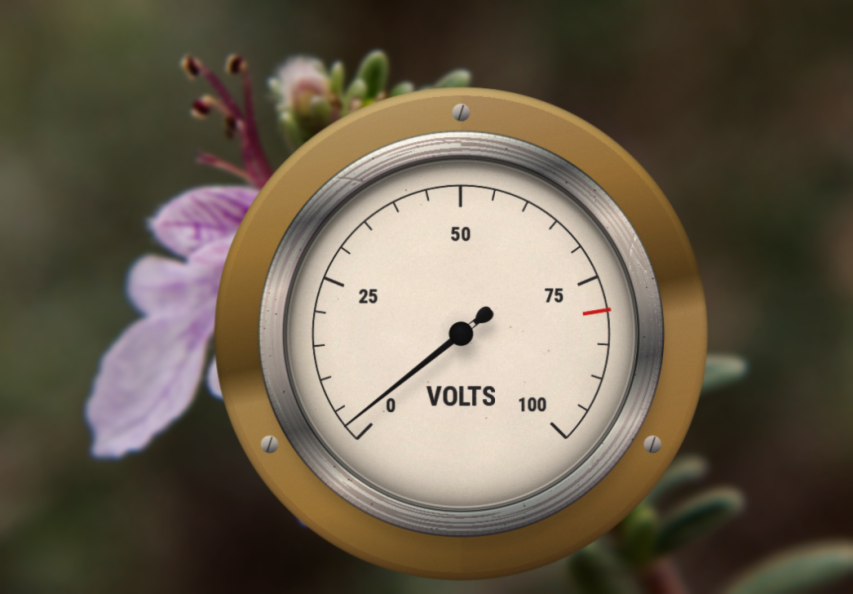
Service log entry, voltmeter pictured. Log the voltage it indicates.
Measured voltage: 2.5 V
